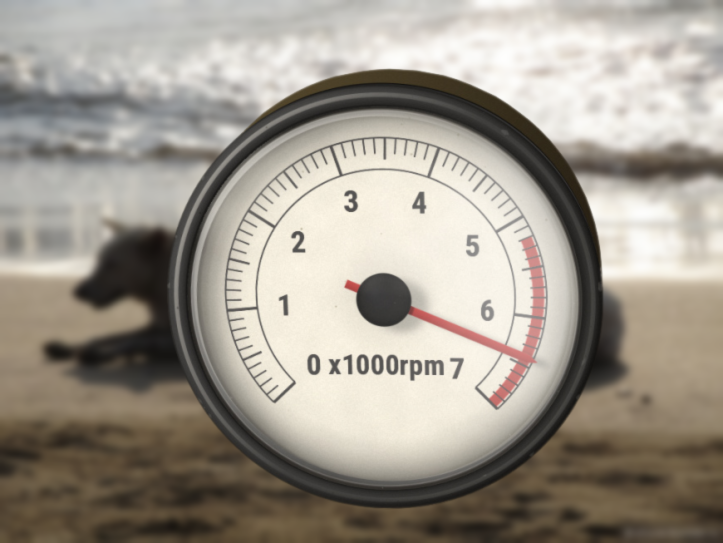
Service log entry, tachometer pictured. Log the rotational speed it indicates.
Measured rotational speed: 6400 rpm
